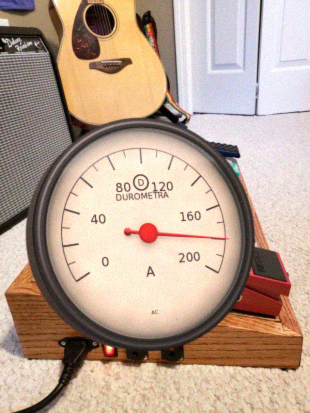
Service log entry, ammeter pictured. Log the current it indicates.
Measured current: 180 A
